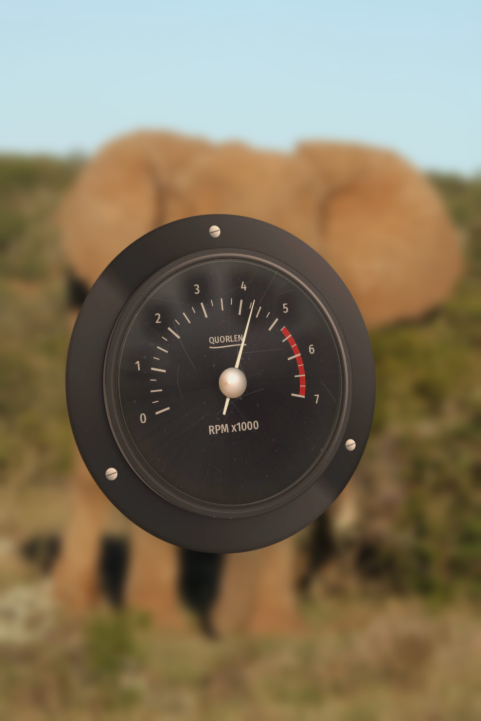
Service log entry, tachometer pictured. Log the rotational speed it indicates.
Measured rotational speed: 4250 rpm
